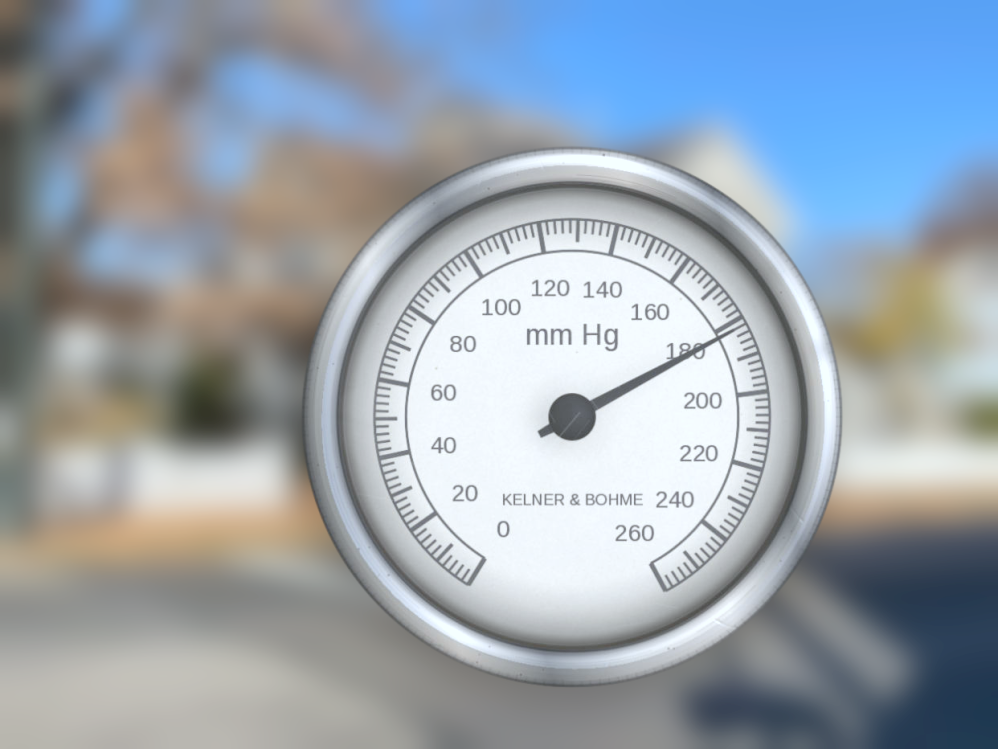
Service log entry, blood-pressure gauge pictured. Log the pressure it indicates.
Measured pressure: 182 mmHg
